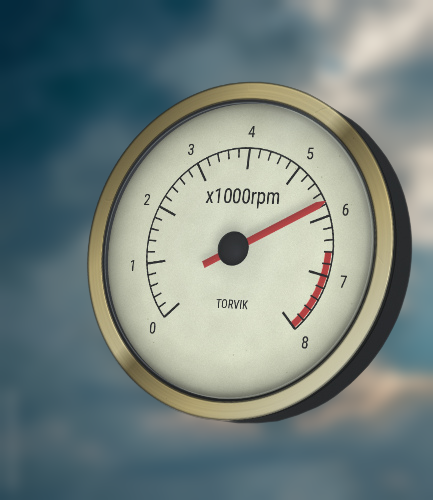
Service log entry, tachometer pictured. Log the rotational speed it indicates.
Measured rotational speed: 5800 rpm
